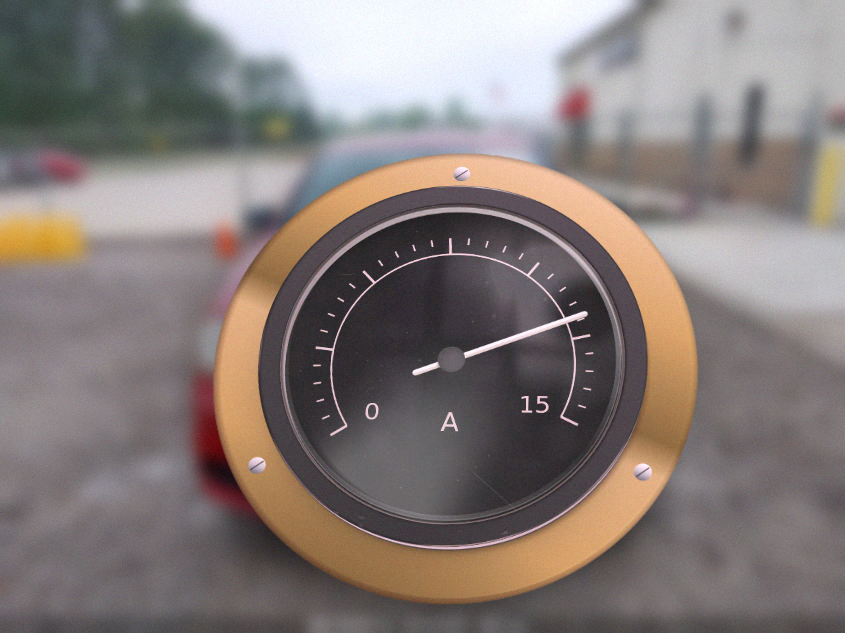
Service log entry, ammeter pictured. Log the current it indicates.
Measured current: 12 A
